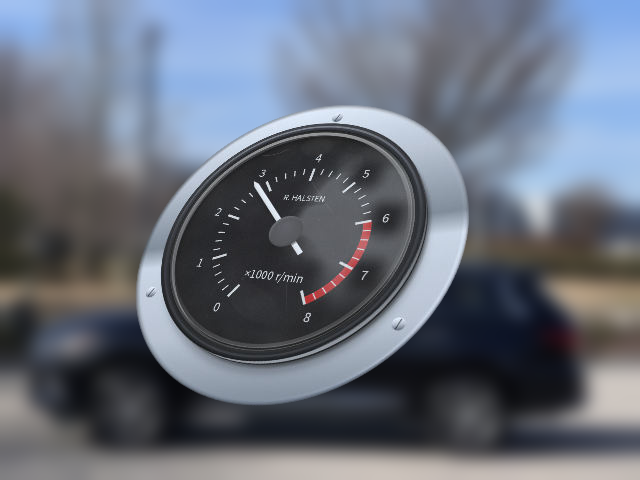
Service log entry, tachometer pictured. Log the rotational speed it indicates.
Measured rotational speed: 2800 rpm
